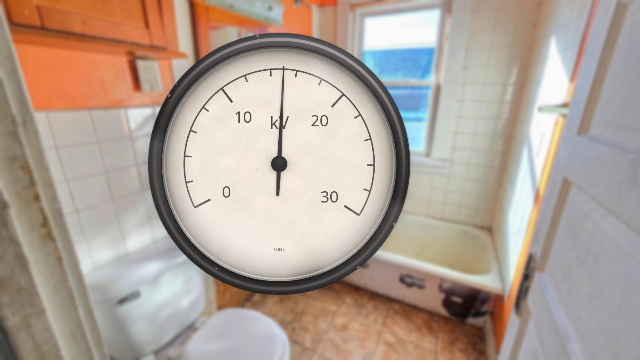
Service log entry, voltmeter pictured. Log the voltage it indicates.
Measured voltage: 15 kV
